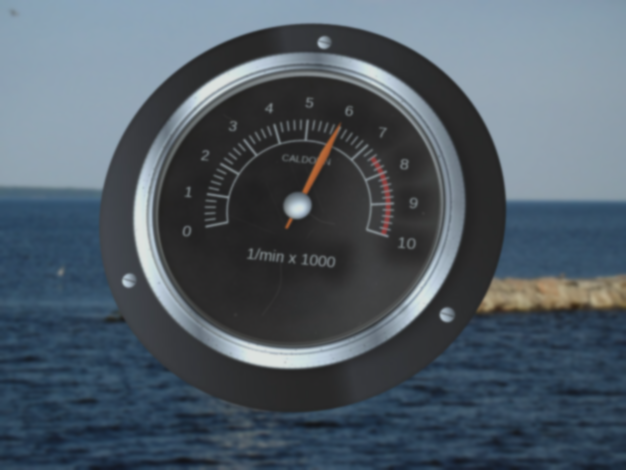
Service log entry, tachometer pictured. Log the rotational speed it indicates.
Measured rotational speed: 6000 rpm
